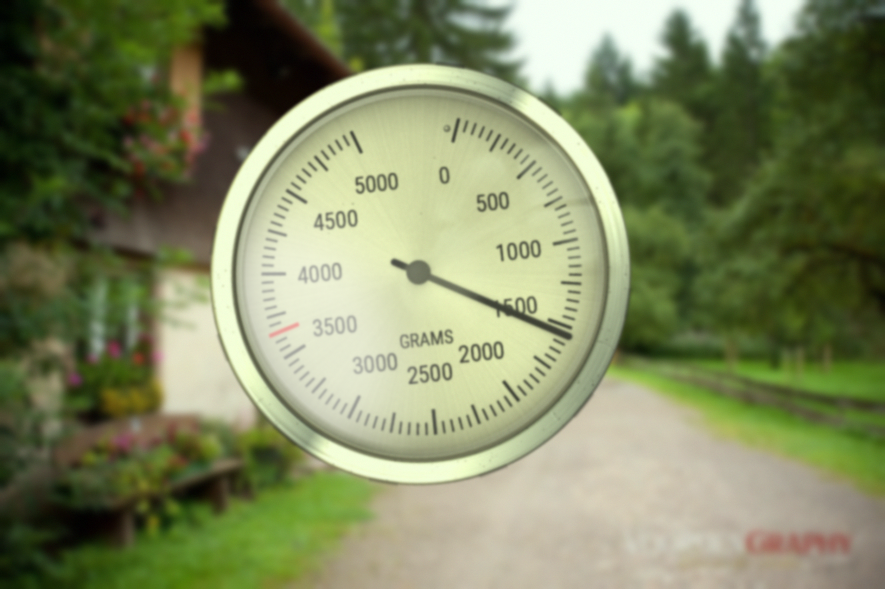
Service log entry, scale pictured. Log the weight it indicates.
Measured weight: 1550 g
